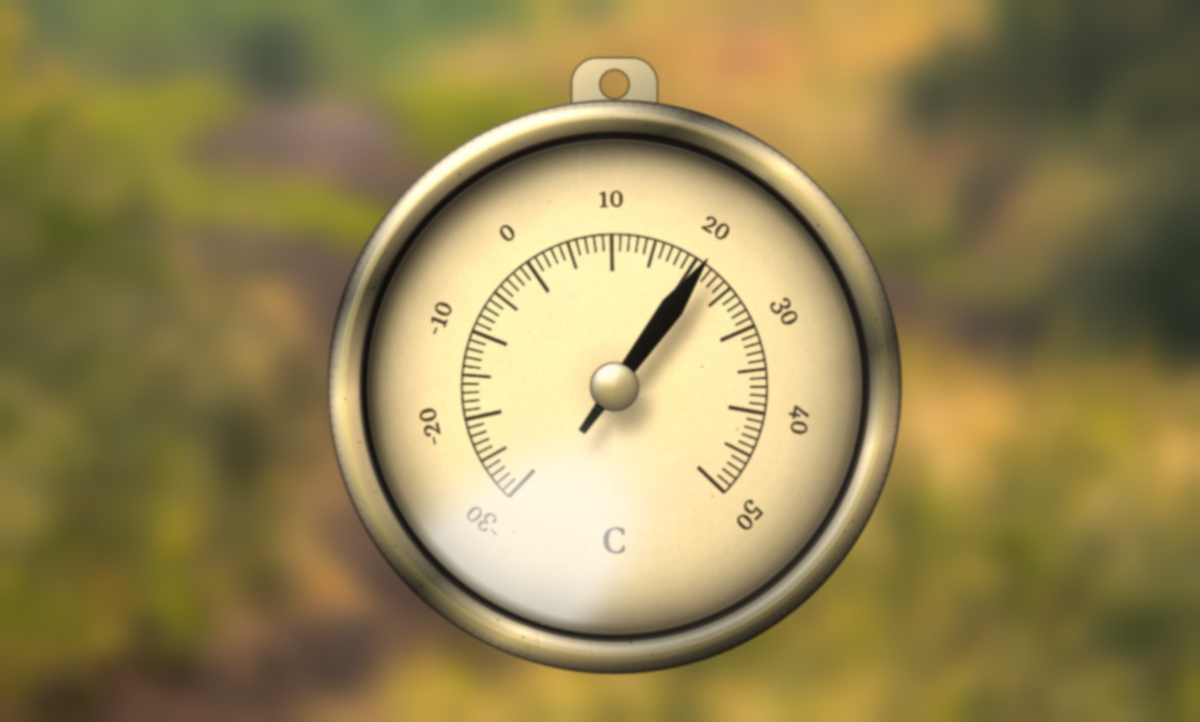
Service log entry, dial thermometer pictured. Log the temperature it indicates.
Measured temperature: 21 °C
